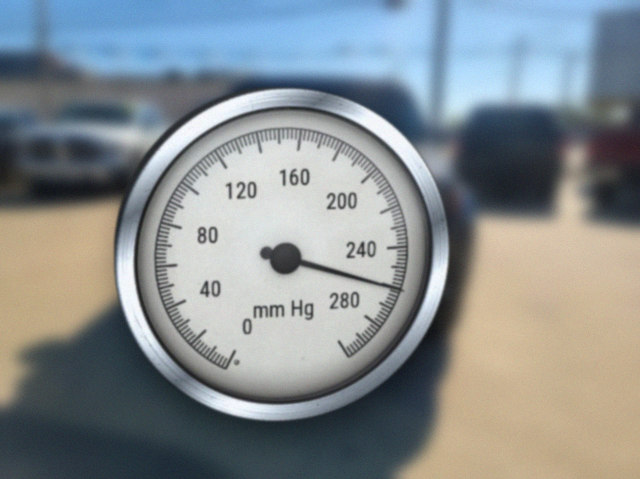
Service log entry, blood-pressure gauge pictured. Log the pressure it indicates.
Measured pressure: 260 mmHg
